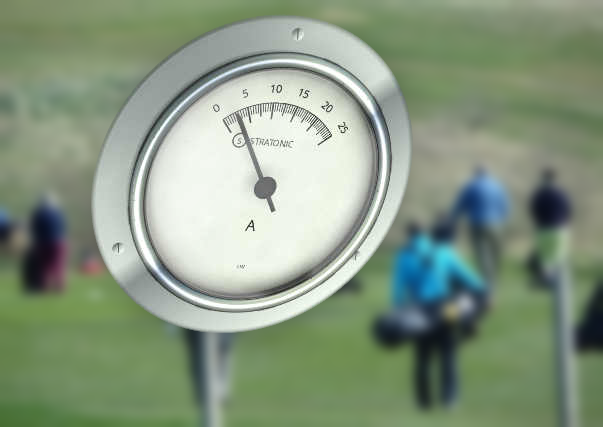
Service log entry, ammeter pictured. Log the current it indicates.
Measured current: 2.5 A
